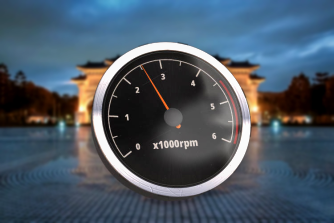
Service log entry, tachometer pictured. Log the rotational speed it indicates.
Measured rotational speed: 2500 rpm
